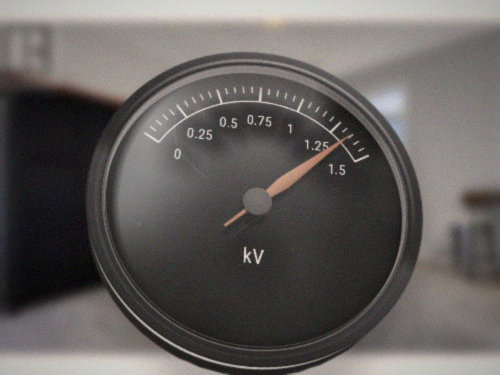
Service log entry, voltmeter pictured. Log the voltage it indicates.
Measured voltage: 1.35 kV
